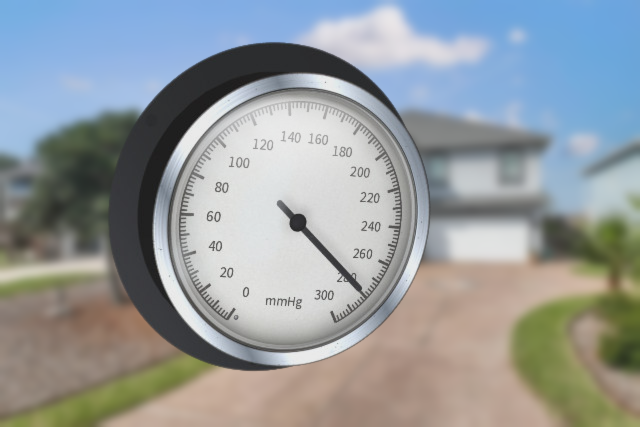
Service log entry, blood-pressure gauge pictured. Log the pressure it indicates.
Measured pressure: 280 mmHg
